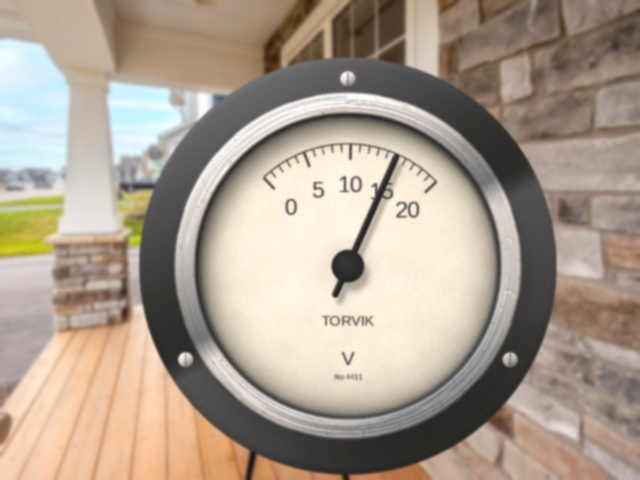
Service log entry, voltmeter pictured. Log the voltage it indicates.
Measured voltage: 15 V
